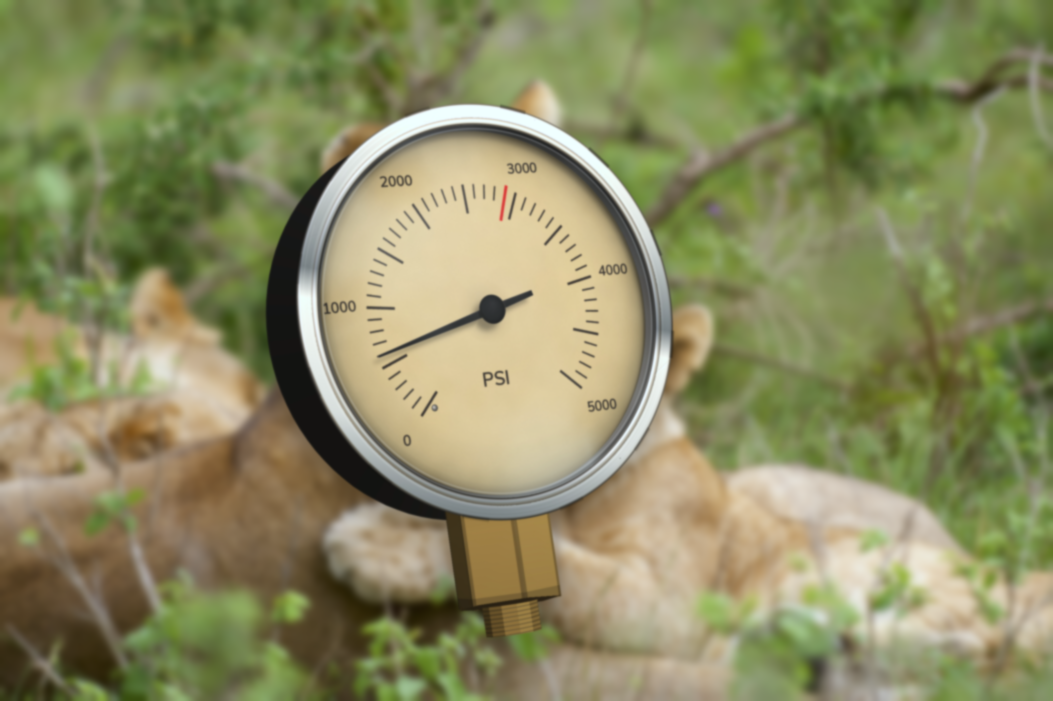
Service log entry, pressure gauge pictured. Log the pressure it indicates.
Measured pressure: 600 psi
